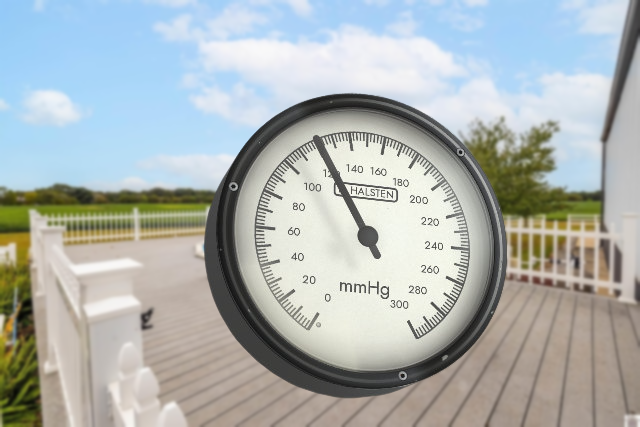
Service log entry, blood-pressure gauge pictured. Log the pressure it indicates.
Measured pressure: 120 mmHg
